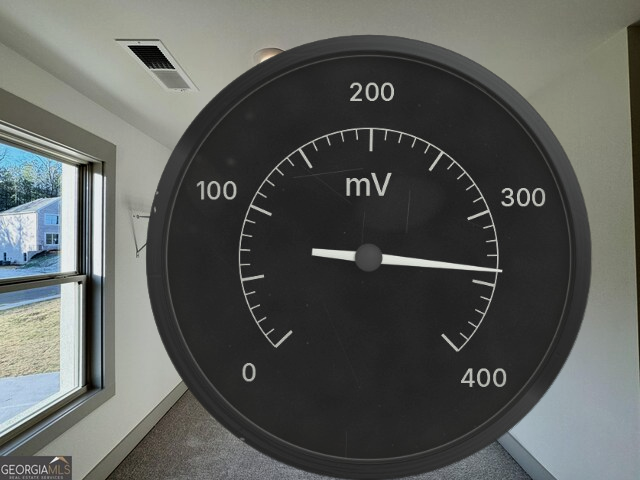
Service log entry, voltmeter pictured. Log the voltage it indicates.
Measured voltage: 340 mV
